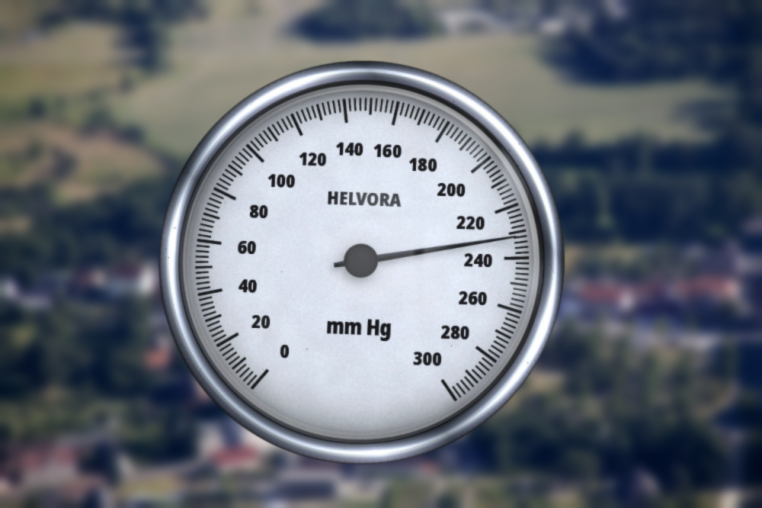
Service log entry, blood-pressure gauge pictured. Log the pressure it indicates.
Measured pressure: 232 mmHg
